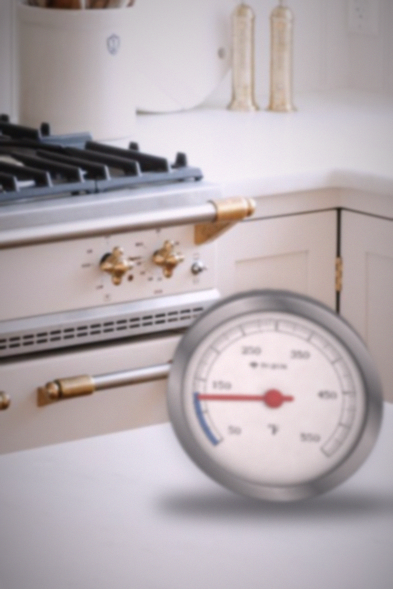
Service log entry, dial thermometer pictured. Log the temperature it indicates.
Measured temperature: 125 °F
